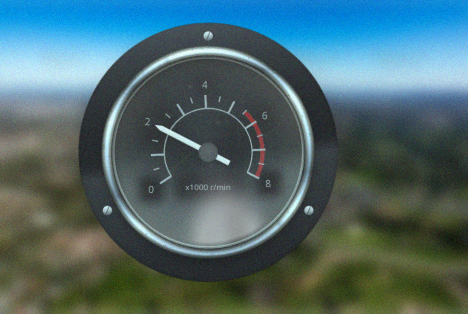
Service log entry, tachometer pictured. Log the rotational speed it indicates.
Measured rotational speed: 2000 rpm
